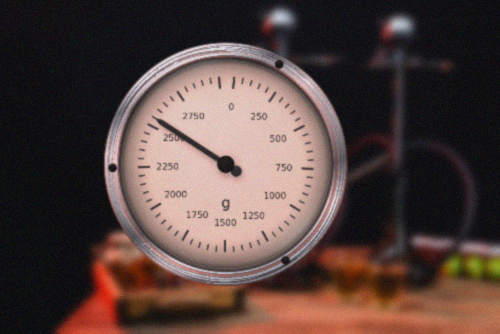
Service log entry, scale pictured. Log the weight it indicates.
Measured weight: 2550 g
